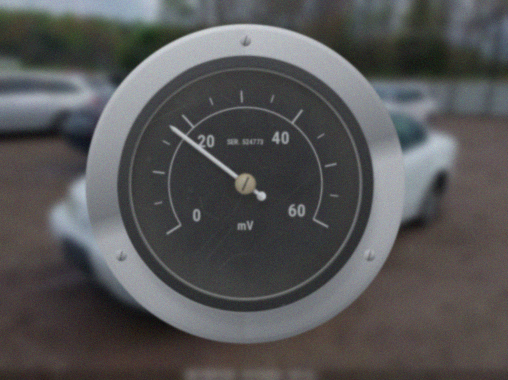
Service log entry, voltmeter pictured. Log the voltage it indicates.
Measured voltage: 17.5 mV
